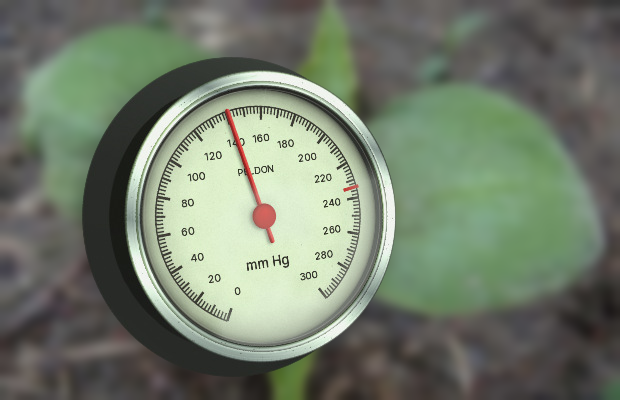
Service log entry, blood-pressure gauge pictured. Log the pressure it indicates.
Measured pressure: 140 mmHg
